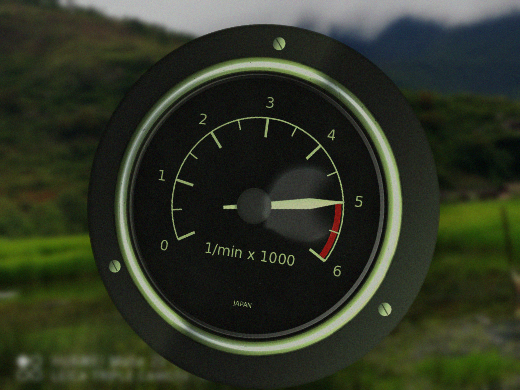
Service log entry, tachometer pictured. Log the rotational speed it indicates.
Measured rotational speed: 5000 rpm
